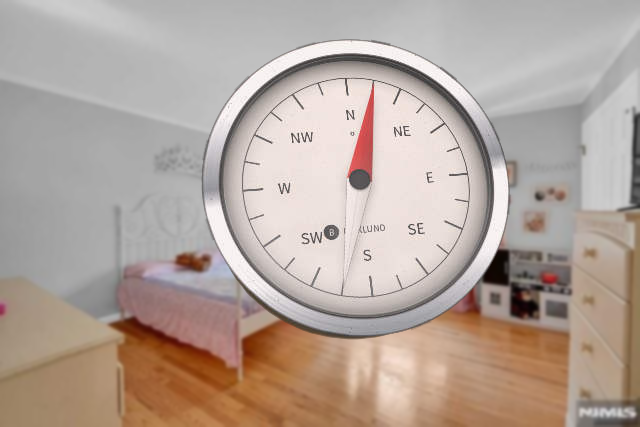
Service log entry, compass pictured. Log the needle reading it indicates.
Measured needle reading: 15 °
